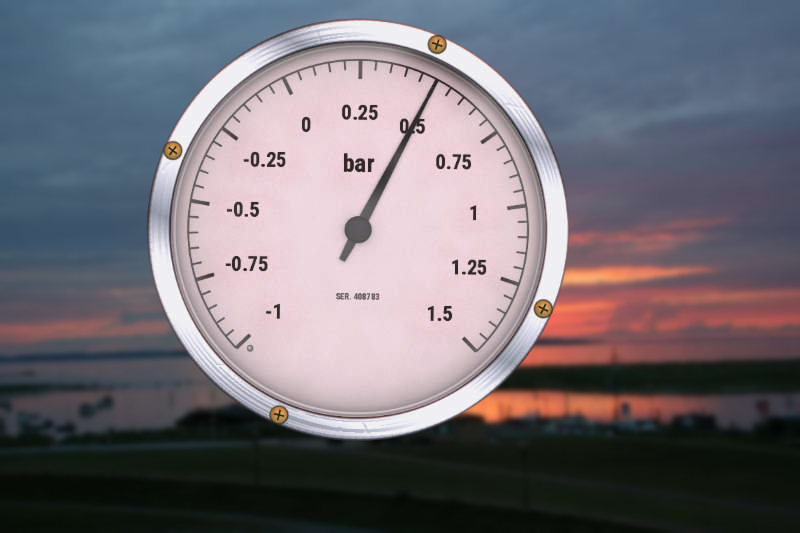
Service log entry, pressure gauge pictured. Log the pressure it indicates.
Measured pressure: 0.5 bar
